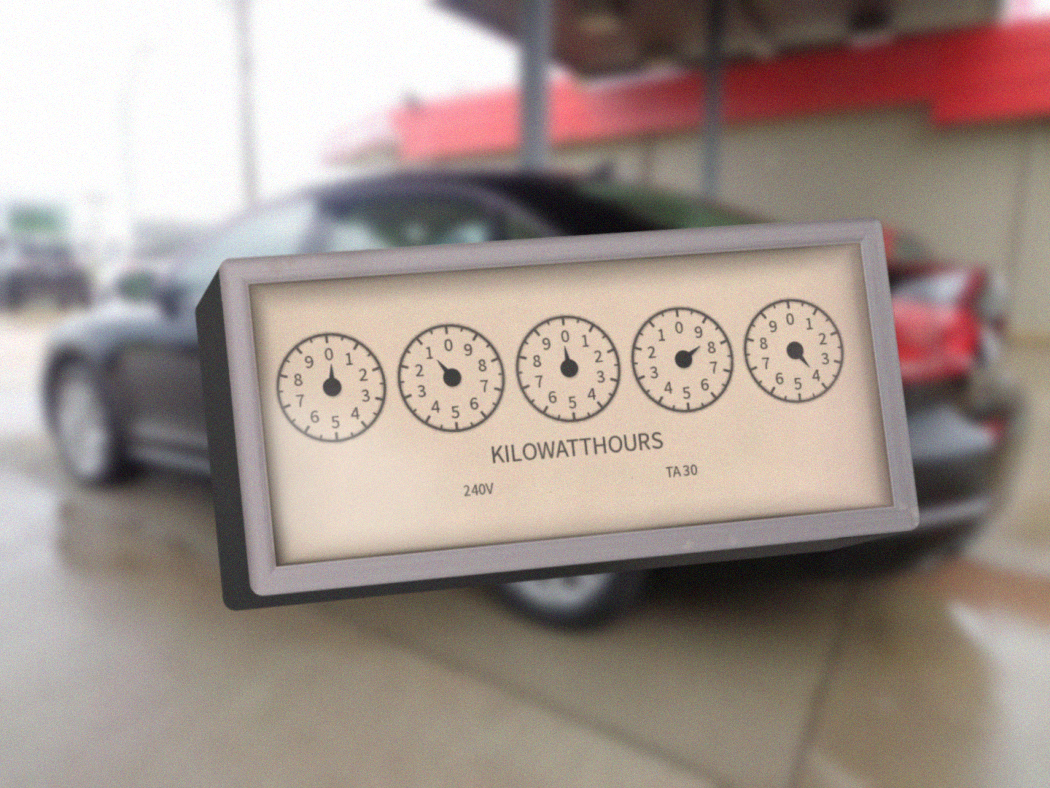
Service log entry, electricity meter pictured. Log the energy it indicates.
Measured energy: 984 kWh
